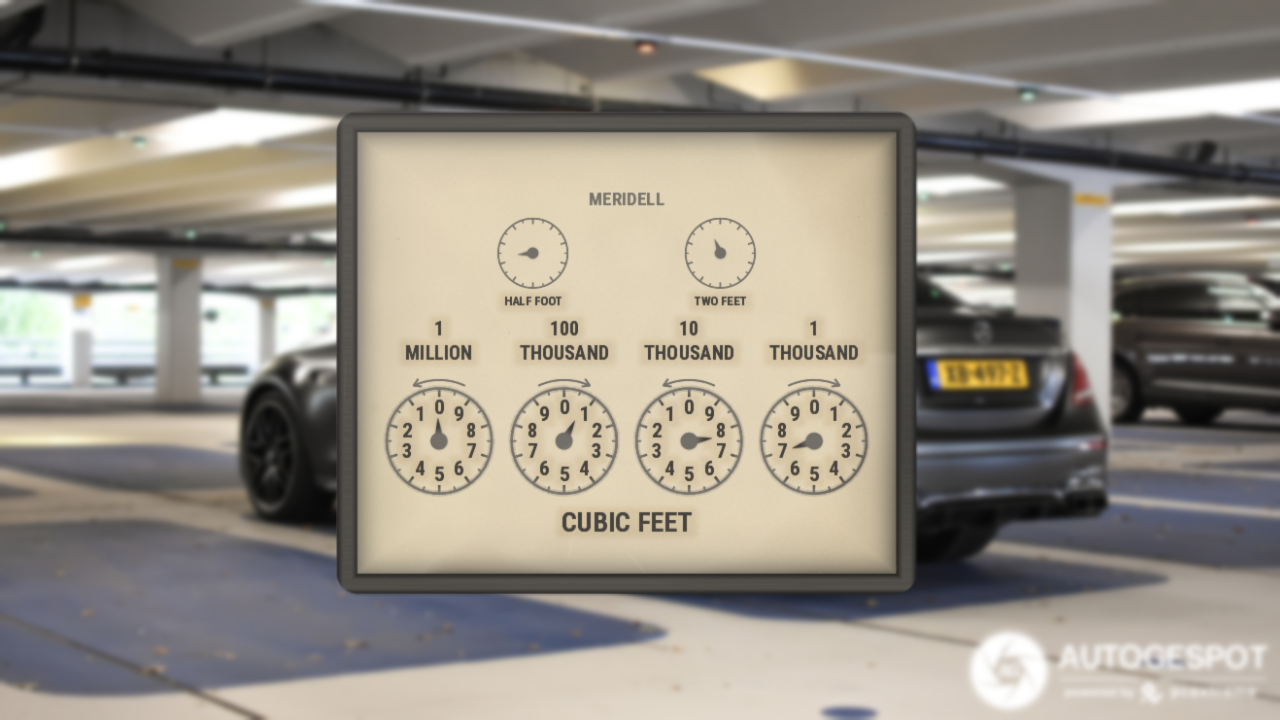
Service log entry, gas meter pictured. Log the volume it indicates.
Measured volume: 7700 ft³
